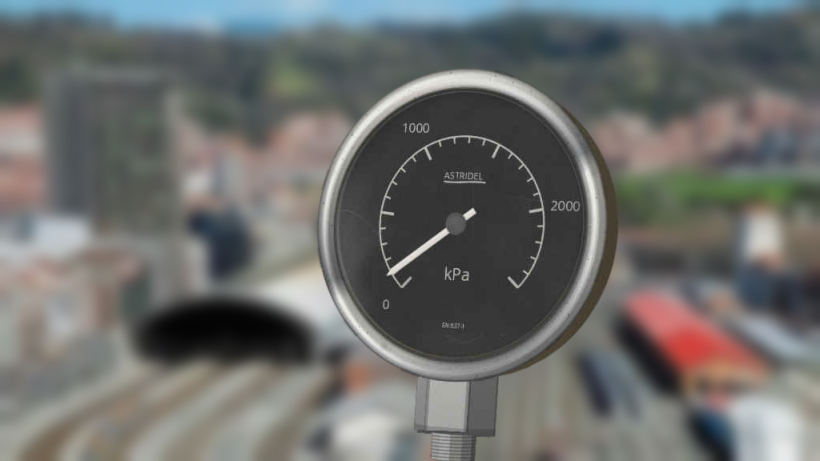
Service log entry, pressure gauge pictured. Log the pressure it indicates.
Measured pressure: 100 kPa
